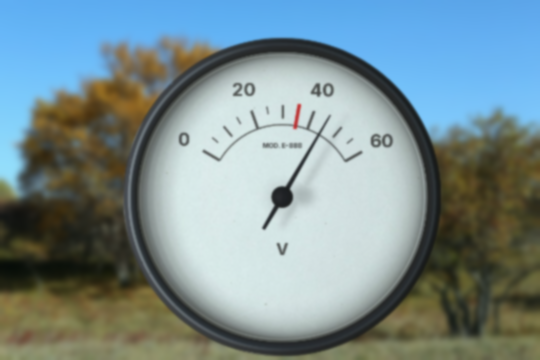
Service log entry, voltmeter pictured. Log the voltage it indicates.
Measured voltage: 45 V
